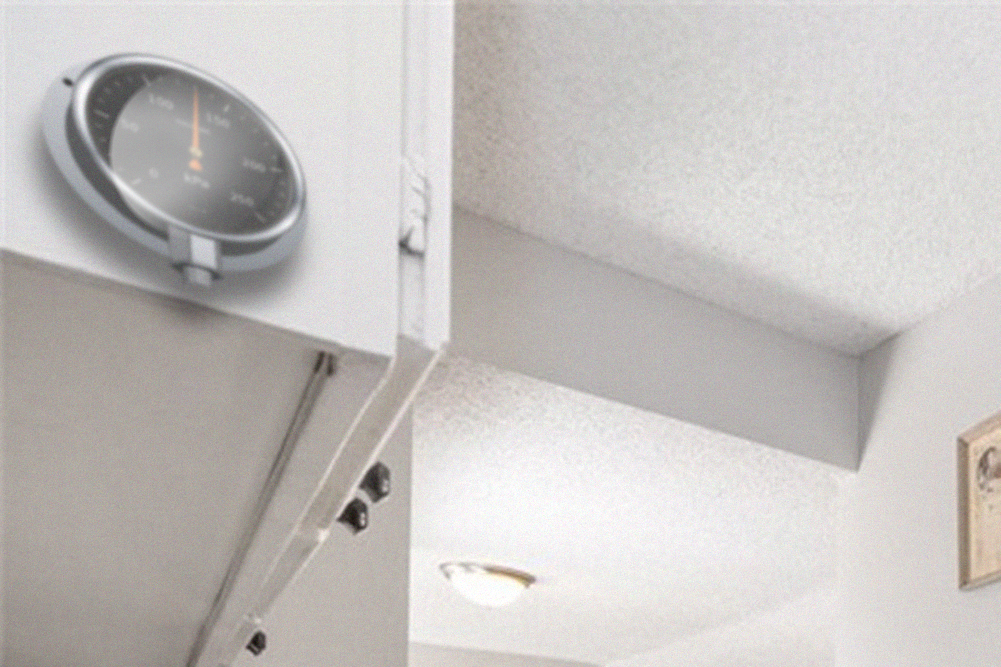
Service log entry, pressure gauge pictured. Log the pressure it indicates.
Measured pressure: 130 kPa
